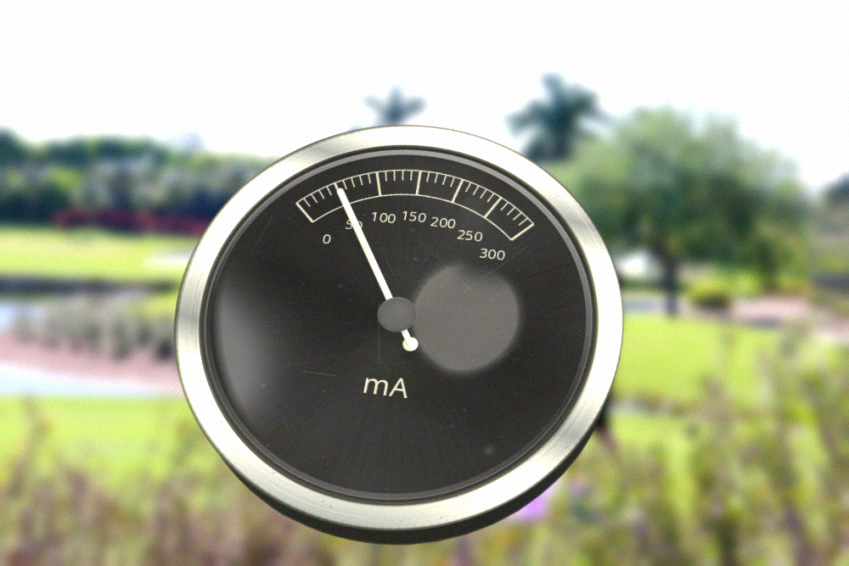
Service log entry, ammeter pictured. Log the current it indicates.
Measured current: 50 mA
